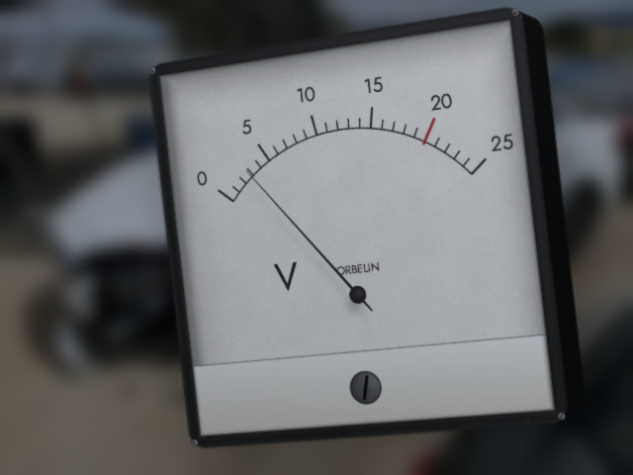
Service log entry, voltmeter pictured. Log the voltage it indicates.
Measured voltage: 3 V
